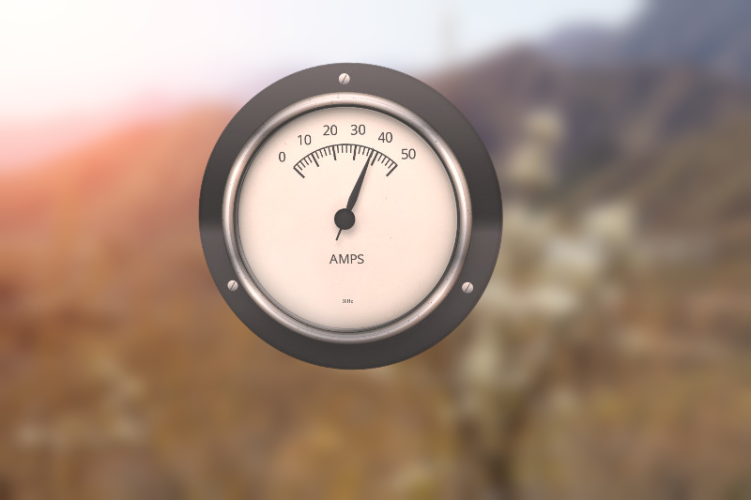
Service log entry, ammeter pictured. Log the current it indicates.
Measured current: 38 A
